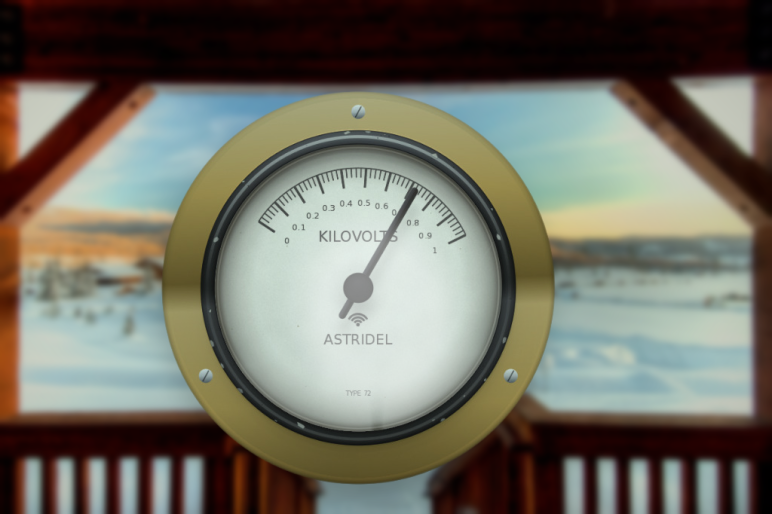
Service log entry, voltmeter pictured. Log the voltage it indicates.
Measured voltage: 0.72 kV
